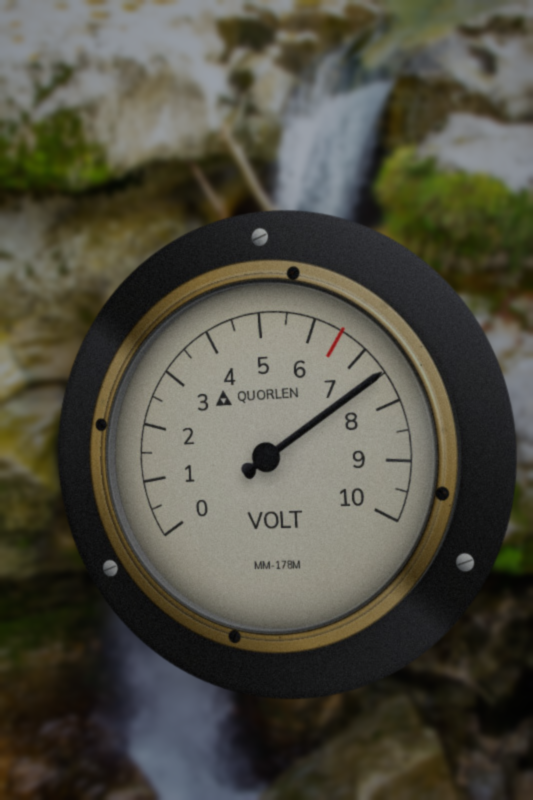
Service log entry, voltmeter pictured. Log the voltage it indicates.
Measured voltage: 7.5 V
